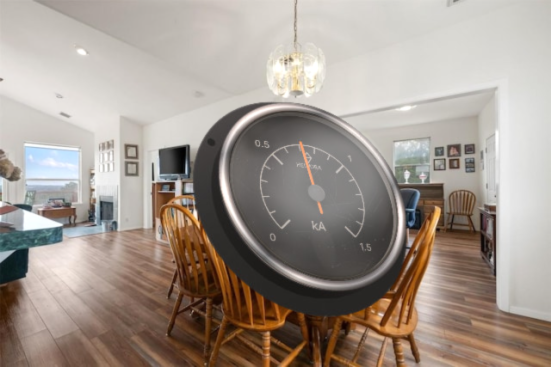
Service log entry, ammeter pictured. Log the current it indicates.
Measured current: 0.7 kA
